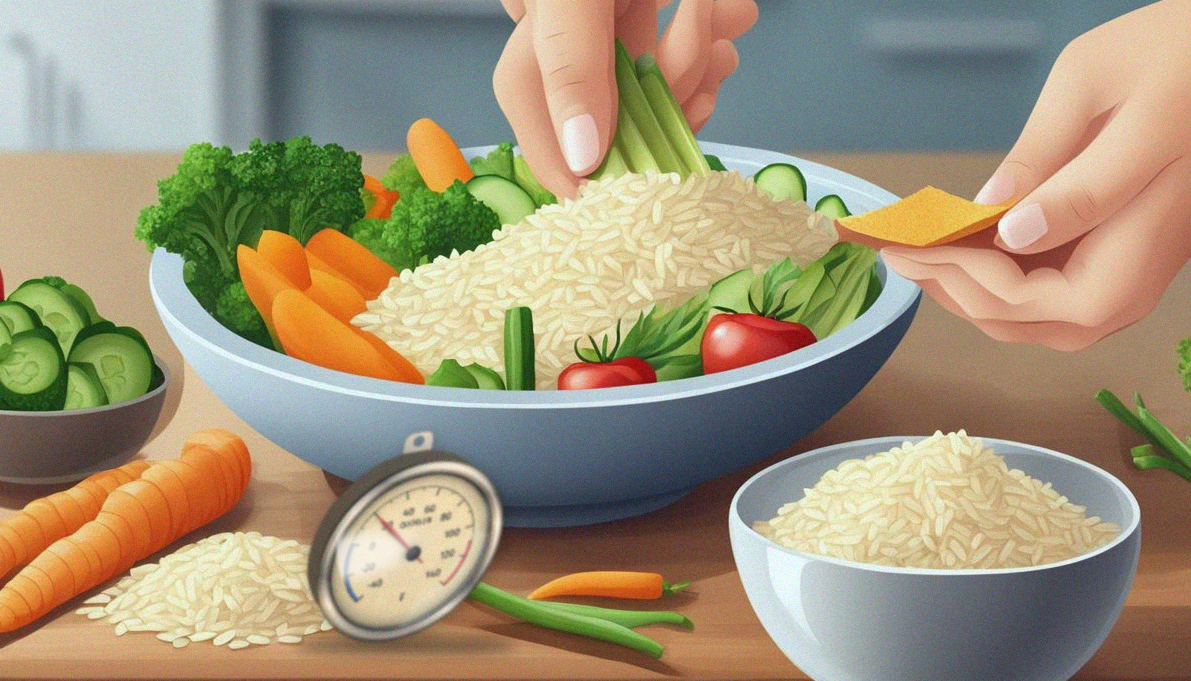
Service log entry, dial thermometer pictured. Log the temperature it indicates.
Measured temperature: 20 °F
